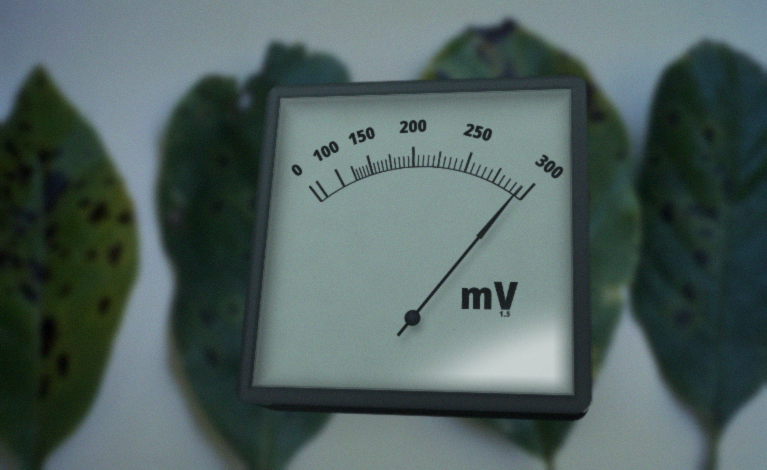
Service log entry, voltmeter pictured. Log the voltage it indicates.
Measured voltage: 295 mV
